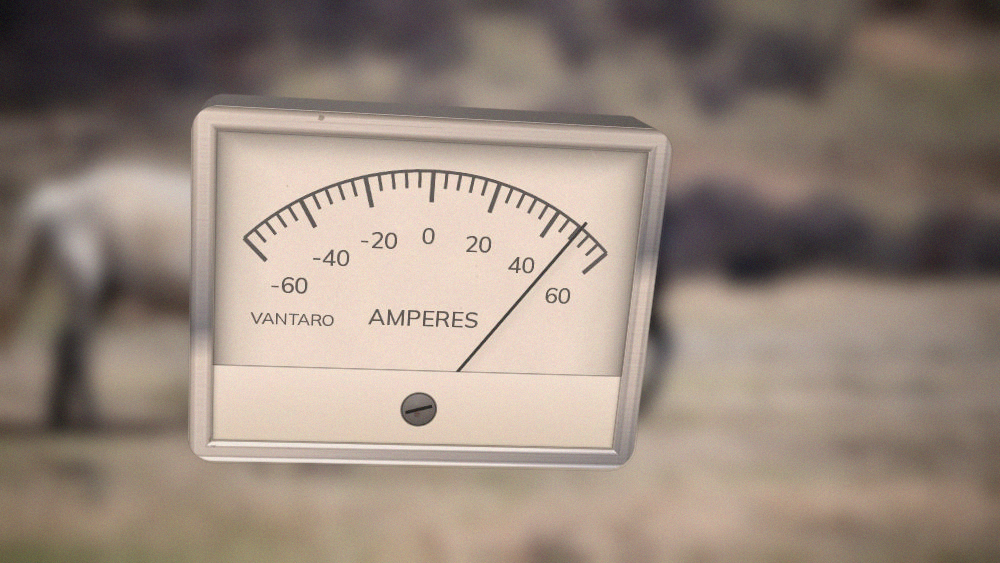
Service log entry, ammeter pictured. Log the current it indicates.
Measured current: 48 A
